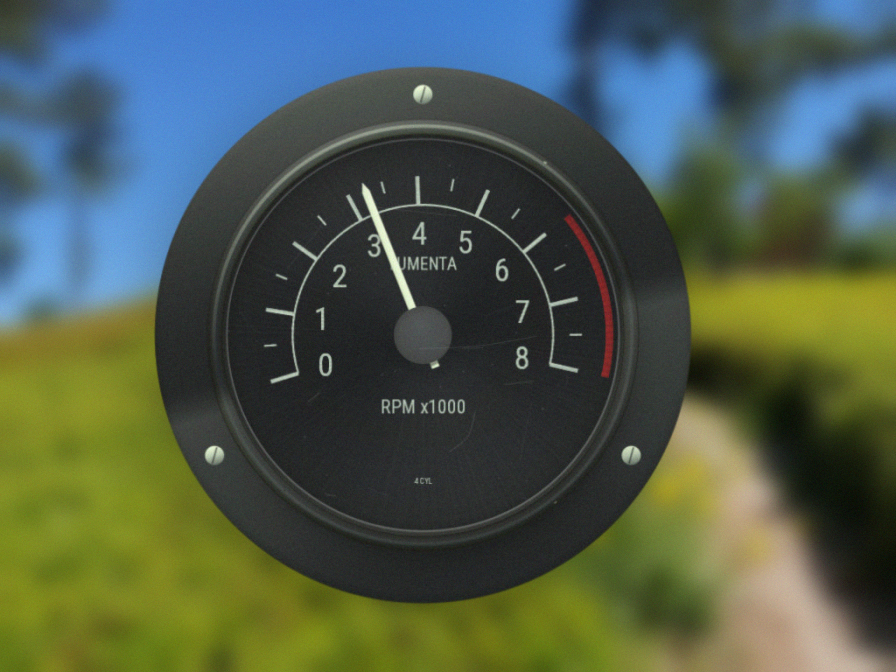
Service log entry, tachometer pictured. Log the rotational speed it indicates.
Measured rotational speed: 3250 rpm
